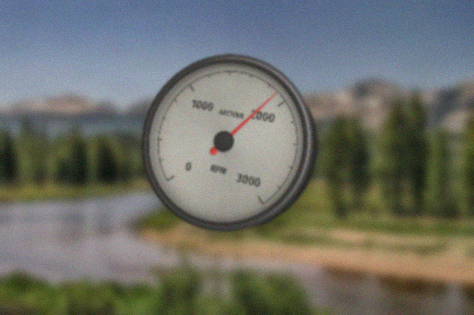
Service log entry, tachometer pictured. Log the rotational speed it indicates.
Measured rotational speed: 1900 rpm
